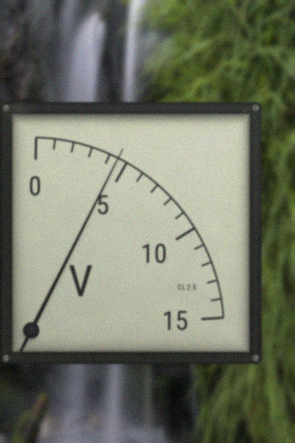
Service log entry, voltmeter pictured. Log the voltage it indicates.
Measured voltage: 4.5 V
